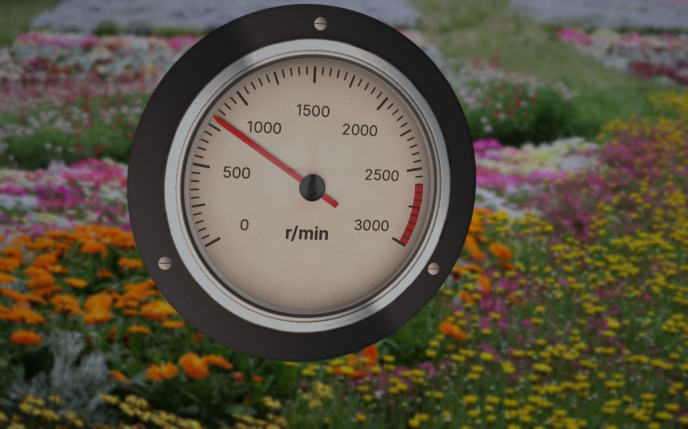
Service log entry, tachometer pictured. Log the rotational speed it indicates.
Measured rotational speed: 800 rpm
